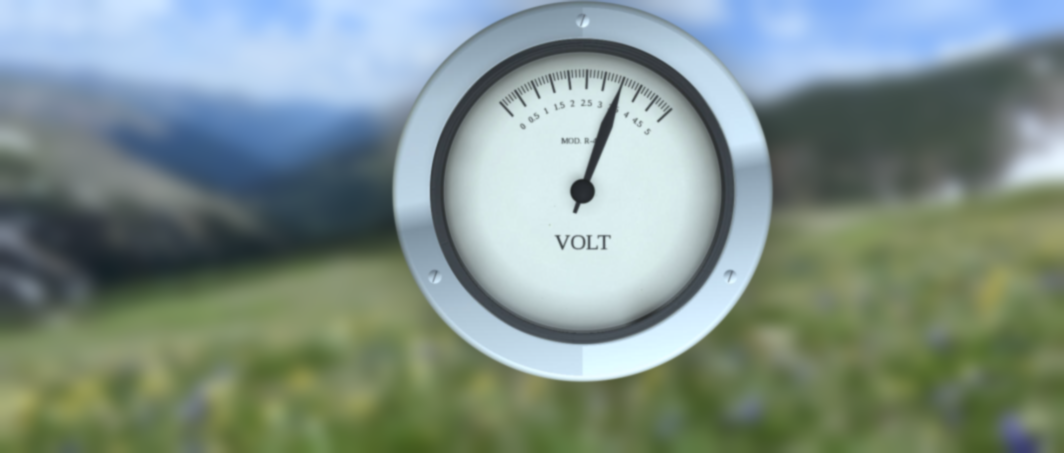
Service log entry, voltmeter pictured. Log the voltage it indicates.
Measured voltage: 3.5 V
